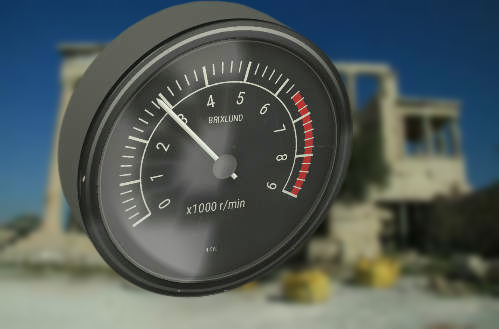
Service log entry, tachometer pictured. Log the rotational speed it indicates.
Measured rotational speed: 2900 rpm
